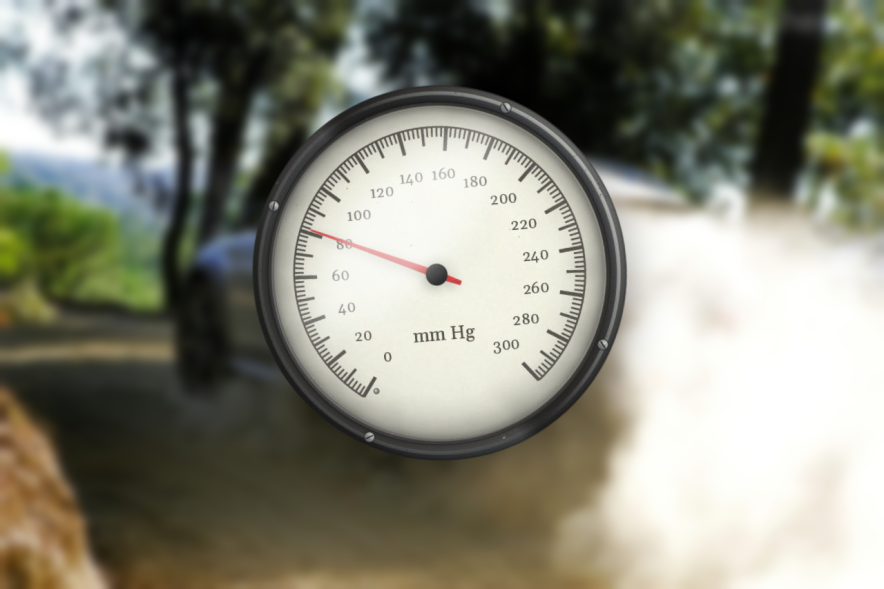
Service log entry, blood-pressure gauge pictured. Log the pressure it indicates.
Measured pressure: 82 mmHg
